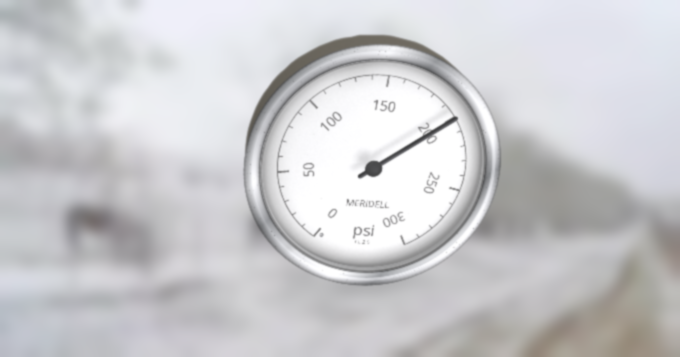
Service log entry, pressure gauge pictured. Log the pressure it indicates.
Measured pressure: 200 psi
